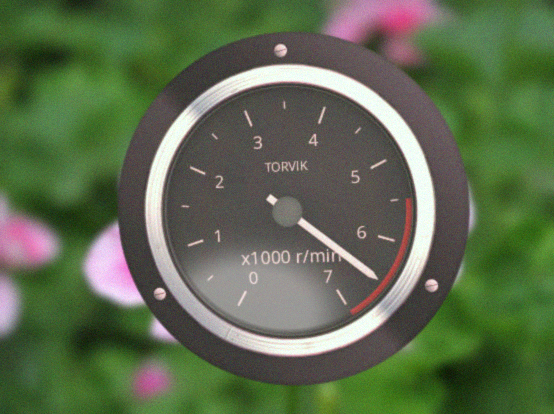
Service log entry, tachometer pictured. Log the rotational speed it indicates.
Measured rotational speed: 6500 rpm
